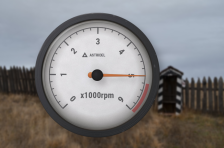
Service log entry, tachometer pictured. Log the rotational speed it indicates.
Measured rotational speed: 5000 rpm
